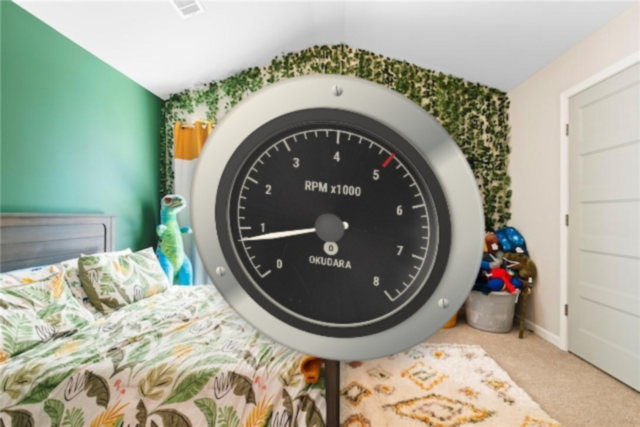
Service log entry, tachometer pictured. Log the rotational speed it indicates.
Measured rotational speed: 800 rpm
